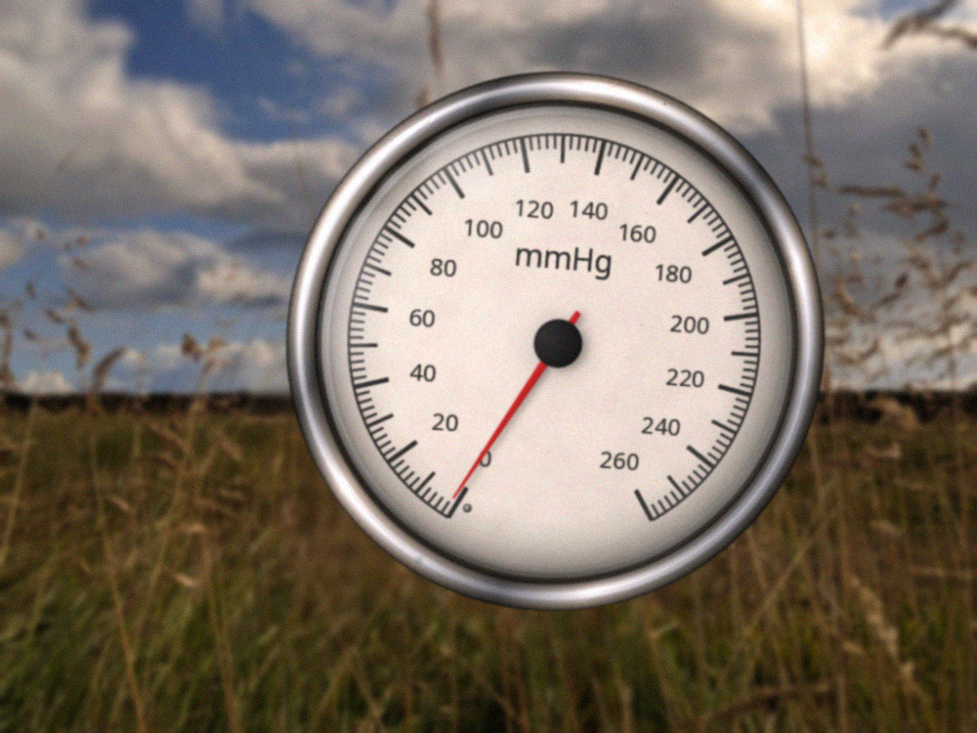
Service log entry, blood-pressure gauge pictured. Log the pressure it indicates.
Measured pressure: 2 mmHg
